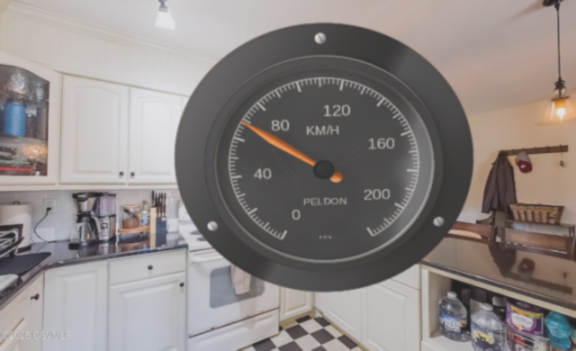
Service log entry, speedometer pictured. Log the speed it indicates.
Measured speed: 70 km/h
